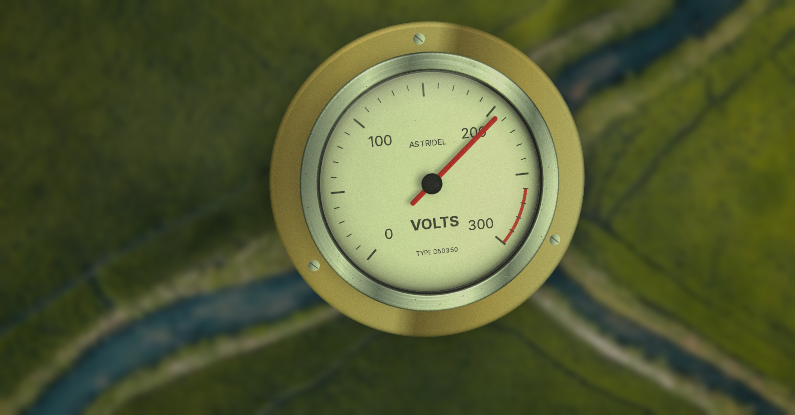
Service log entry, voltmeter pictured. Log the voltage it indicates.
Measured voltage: 205 V
